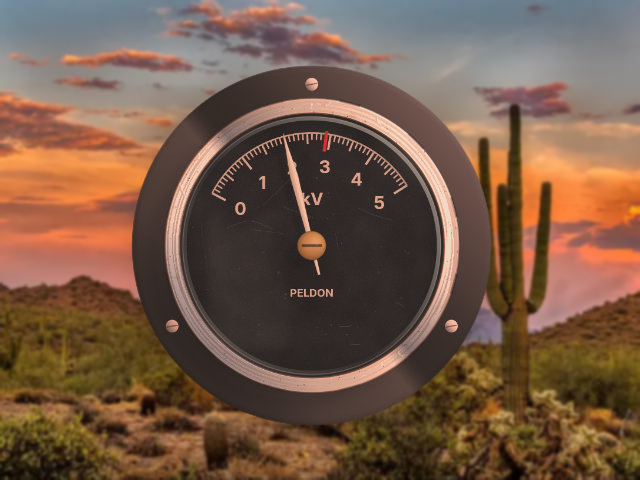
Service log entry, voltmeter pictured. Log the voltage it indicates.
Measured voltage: 2 kV
